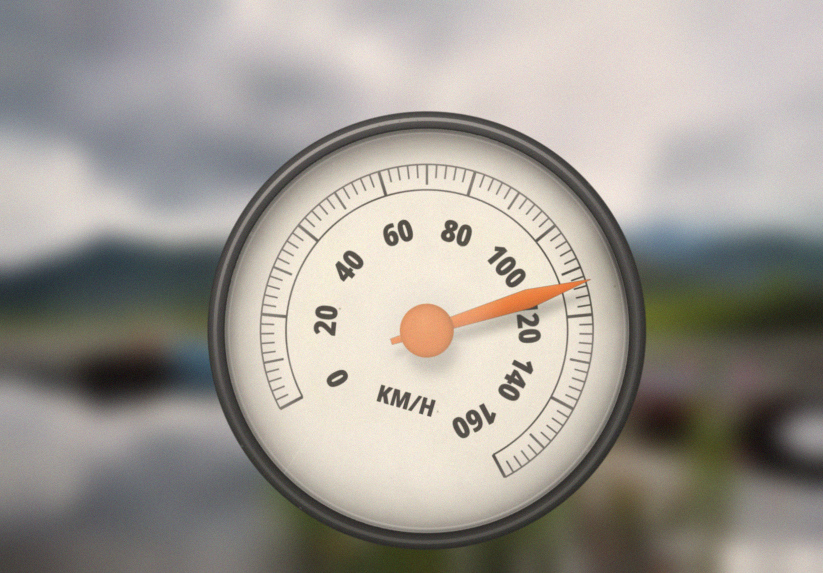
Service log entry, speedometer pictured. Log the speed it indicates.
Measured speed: 113 km/h
